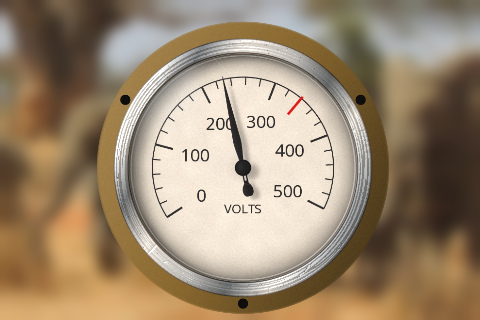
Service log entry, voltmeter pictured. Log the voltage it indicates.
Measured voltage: 230 V
